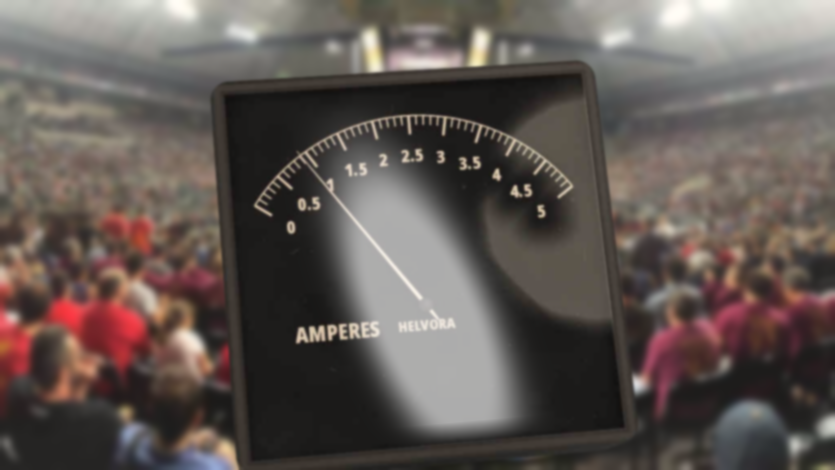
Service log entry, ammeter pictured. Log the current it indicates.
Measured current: 0.9 A
